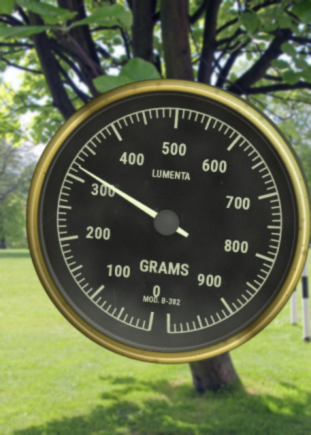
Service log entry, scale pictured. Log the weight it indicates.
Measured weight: 320 g
